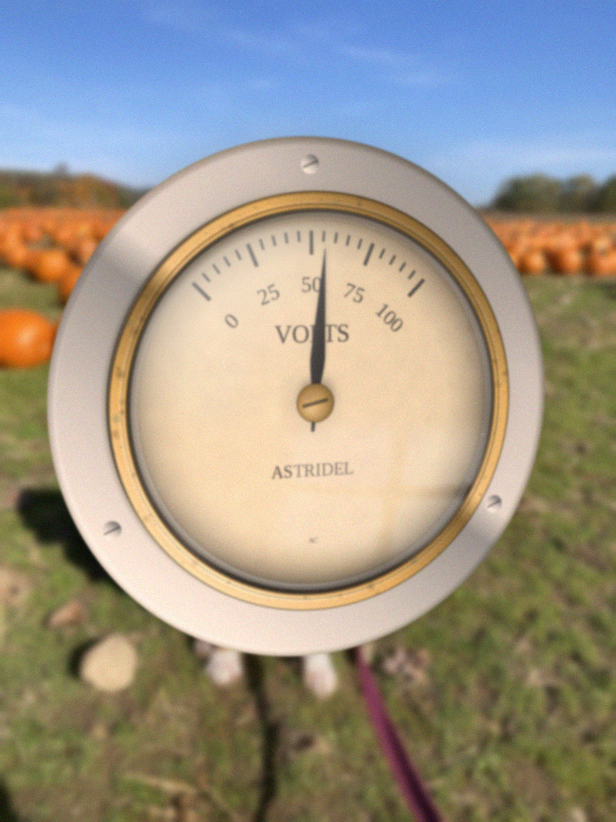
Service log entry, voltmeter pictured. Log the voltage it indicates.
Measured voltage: 55 V
